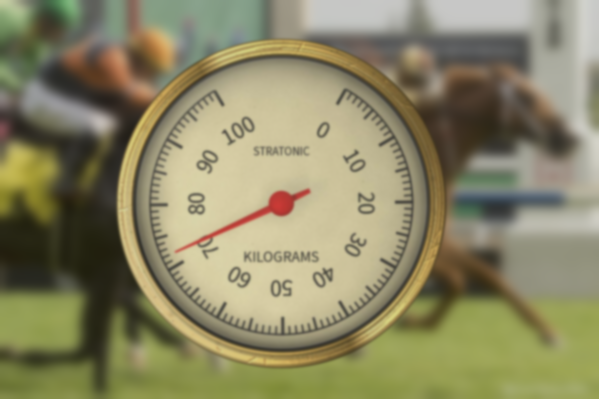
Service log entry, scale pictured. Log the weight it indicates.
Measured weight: 72 kg
